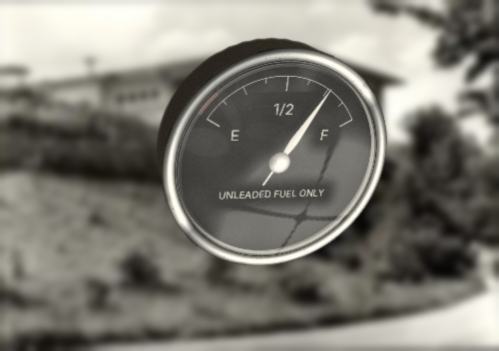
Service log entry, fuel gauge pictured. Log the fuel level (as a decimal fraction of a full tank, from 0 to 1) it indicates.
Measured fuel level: 0.75
